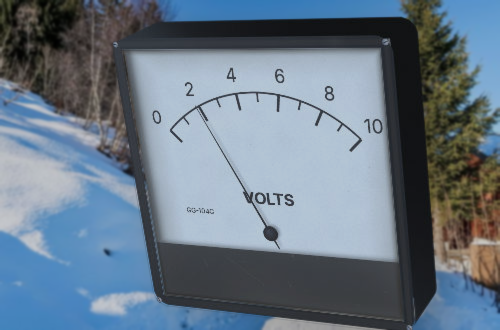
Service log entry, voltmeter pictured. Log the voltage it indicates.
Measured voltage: 2 V
